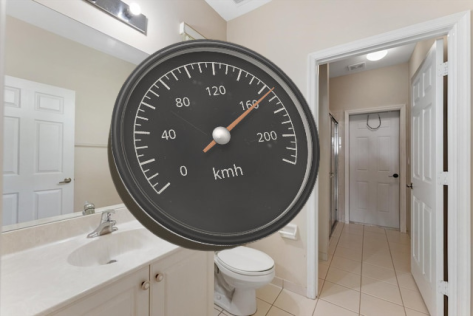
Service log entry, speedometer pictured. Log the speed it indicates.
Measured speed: 165 km/h
